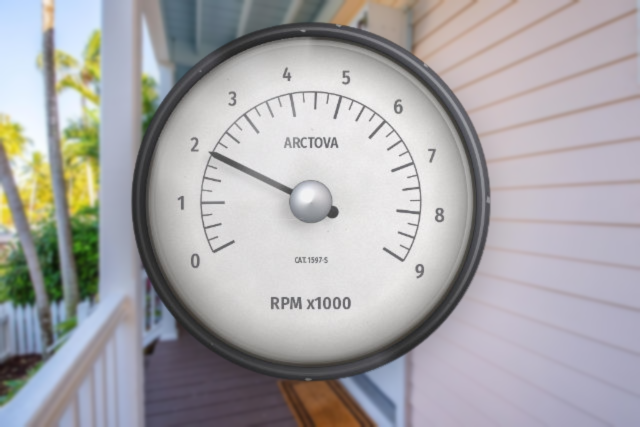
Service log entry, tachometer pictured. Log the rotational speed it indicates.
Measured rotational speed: 2000 rpm
